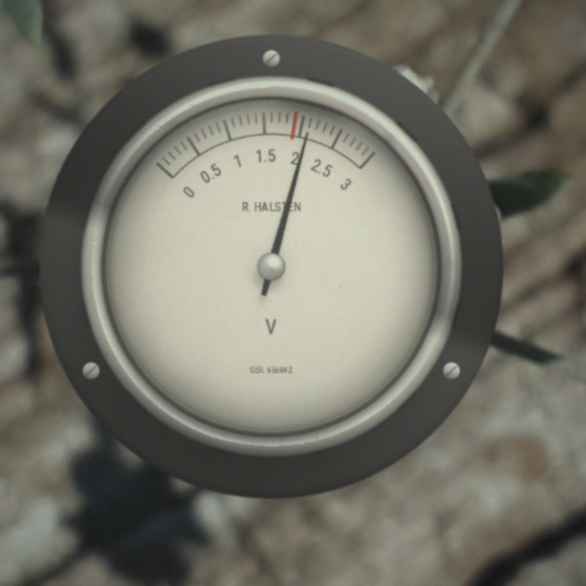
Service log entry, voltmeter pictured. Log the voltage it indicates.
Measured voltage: 2.1 V
